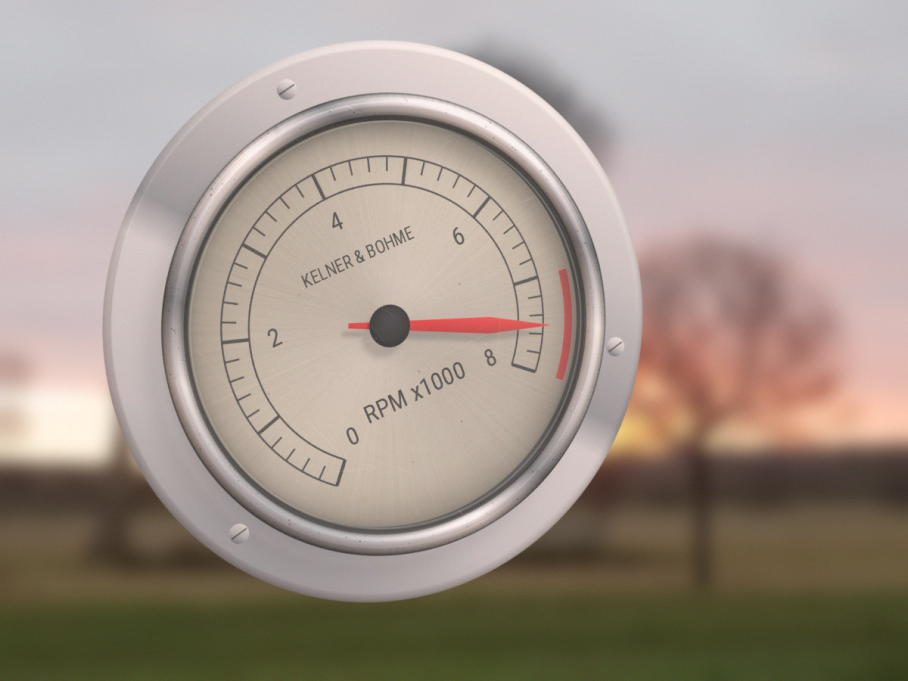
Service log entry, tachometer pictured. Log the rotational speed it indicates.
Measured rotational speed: 7500 rpm
